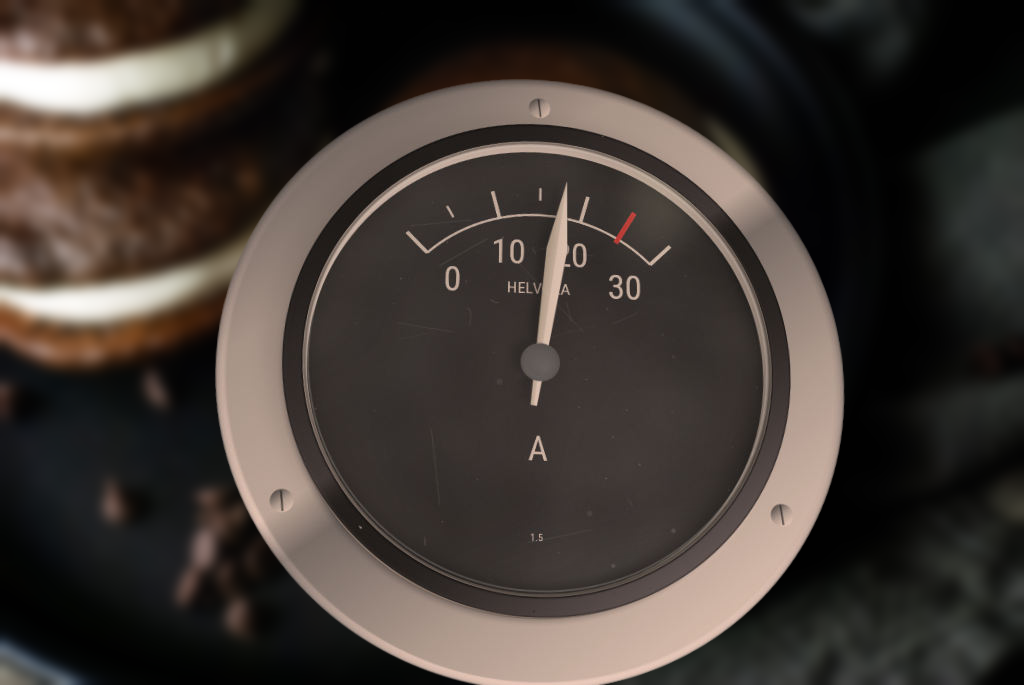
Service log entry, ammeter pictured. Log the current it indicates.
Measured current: 17.5 A
